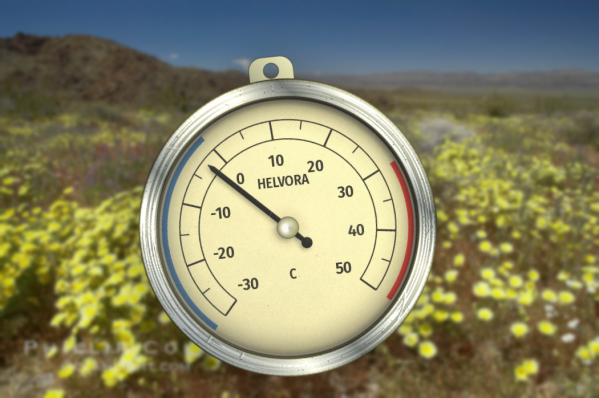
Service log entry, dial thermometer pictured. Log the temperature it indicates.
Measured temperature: -2.5 °C
